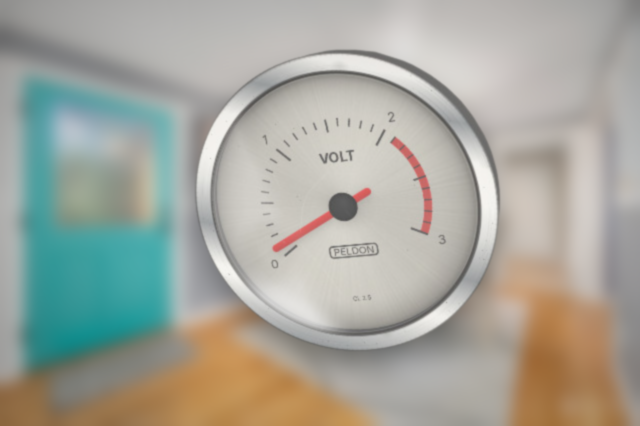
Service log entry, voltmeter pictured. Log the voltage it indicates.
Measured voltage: 0.1 V
